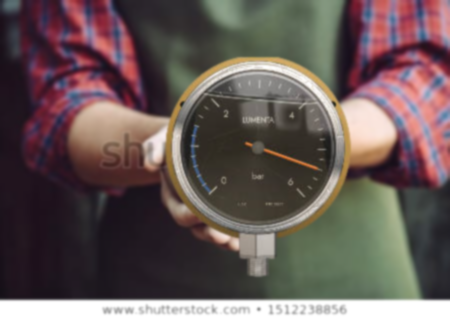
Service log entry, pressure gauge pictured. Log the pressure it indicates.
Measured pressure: 5.4 bar
